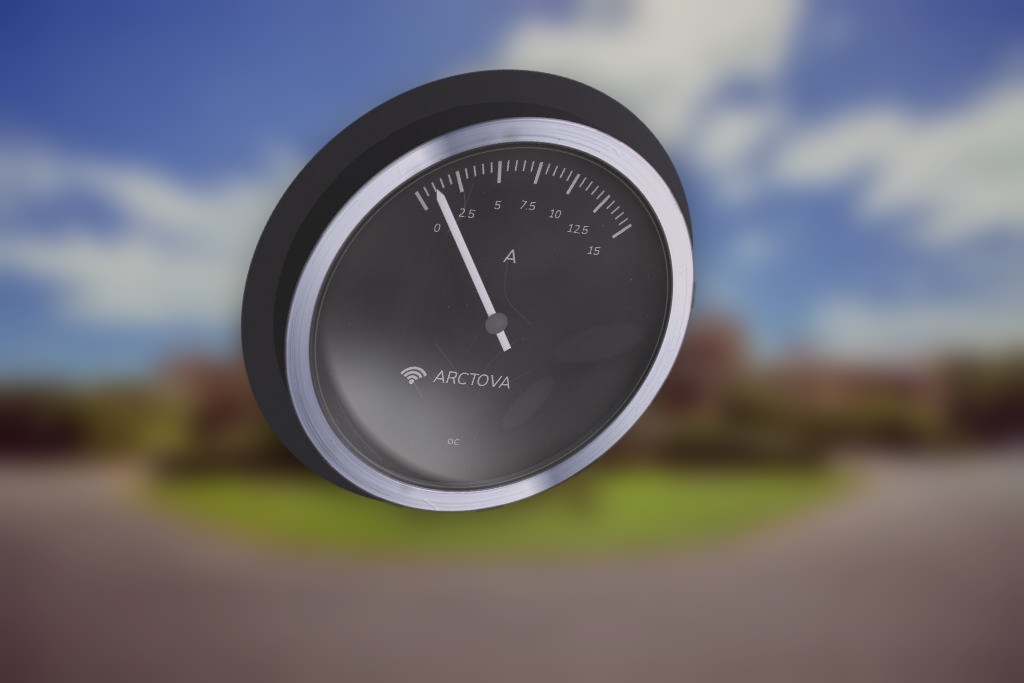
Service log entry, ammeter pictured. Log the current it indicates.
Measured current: 1 A
